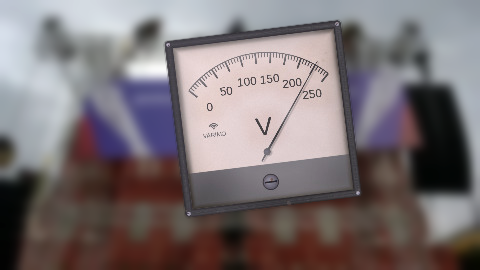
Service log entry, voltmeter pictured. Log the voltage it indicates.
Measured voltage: 225 V
